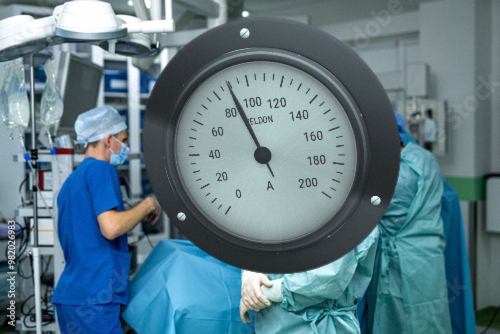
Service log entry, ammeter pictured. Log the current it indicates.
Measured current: 90 A
